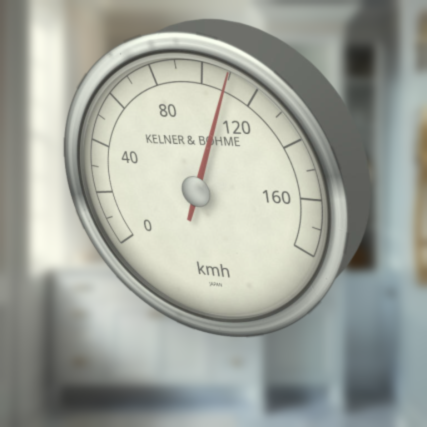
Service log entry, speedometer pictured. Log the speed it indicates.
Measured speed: 110 km/h
